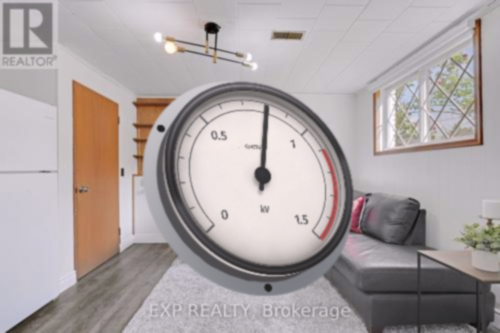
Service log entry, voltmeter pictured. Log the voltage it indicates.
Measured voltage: 0.8 kV
